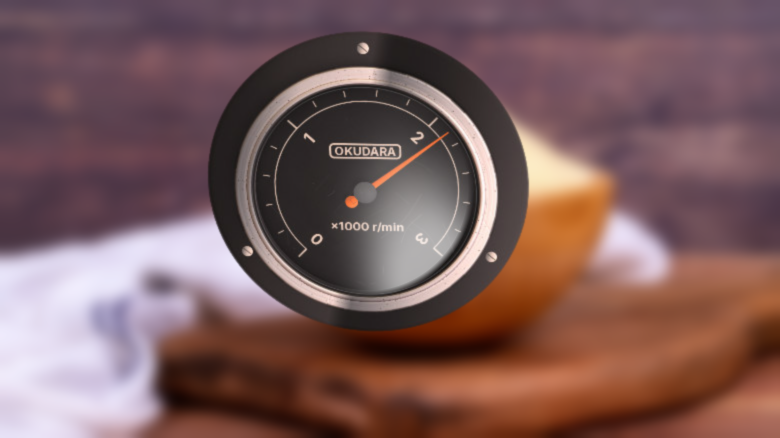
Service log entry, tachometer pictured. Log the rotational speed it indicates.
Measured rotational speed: 2100 rpm
